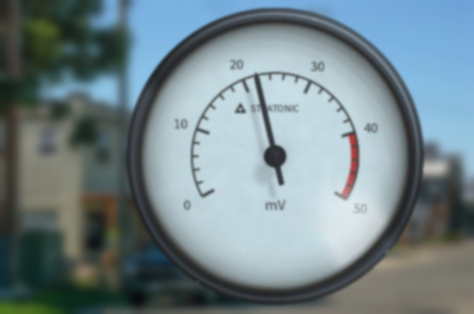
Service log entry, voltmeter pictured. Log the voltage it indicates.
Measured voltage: 22 mV
